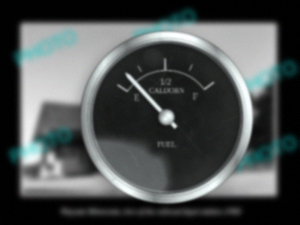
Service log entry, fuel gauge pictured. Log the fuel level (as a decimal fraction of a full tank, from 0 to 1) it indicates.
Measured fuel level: 0.125
